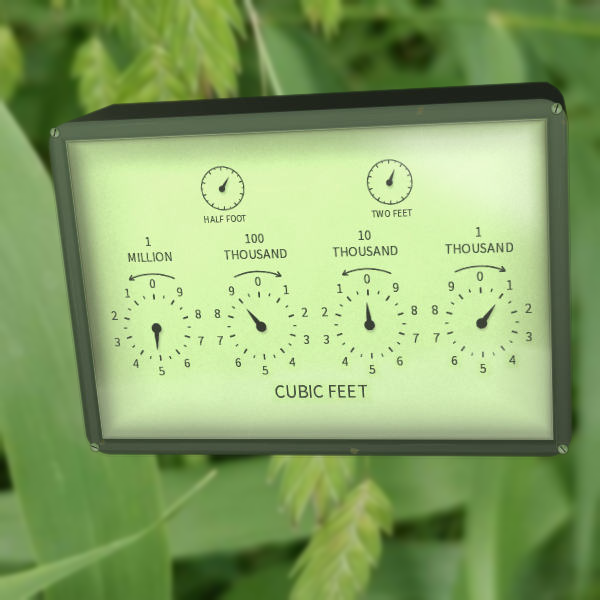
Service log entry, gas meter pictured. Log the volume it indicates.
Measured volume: 490100 ft³
